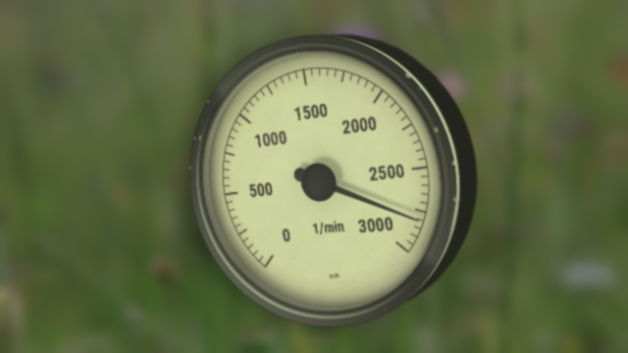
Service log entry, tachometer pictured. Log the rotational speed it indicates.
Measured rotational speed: 2800 rpm
